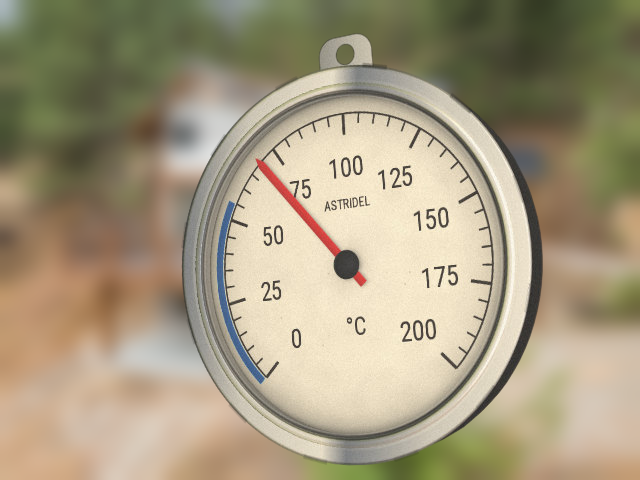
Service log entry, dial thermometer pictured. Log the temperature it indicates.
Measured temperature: 70 °C
